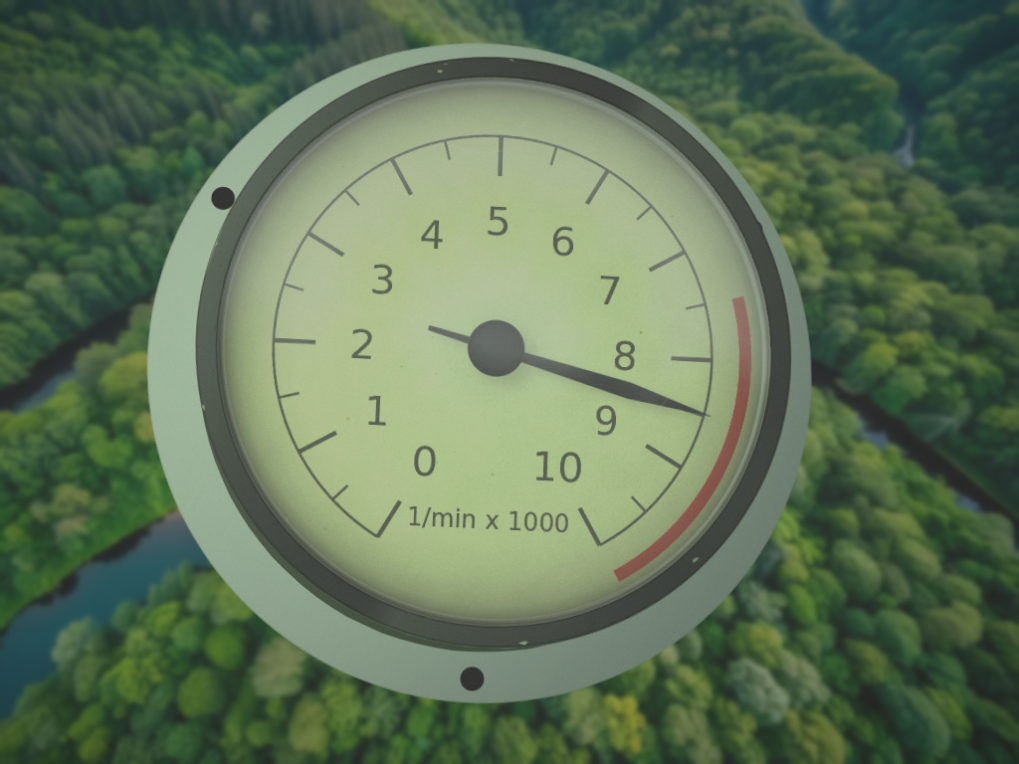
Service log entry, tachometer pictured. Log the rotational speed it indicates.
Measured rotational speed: 8500 rpm
